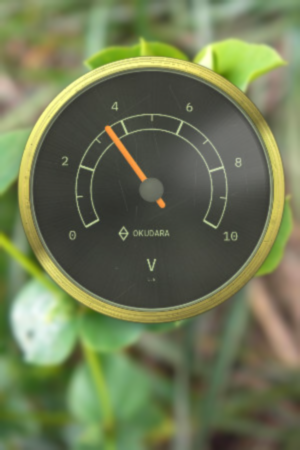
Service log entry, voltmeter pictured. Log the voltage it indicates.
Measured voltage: 3.5 V
